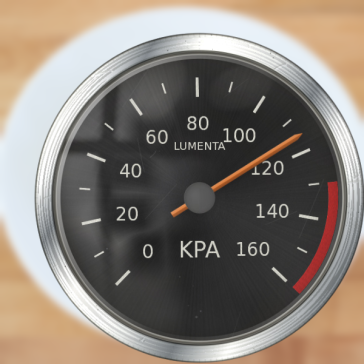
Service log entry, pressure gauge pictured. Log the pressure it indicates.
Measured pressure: 115 kPa
